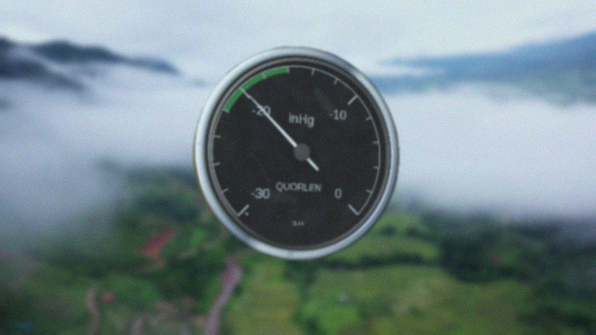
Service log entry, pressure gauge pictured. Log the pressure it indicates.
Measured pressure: -20 inHg
